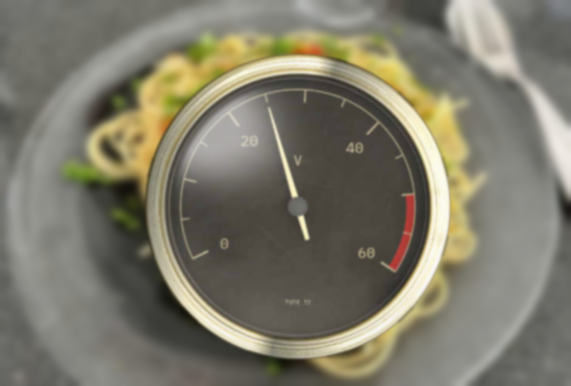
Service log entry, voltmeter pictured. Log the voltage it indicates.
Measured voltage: 25 V
